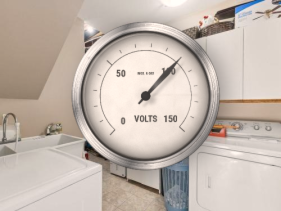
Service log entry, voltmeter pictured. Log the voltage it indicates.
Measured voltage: 100 V
